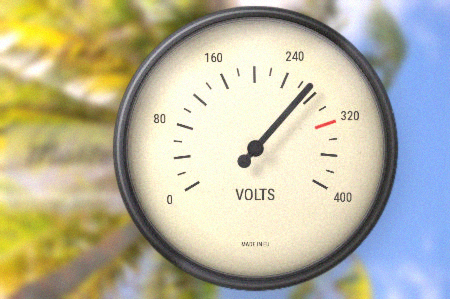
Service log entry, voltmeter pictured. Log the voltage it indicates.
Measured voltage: 270 V
